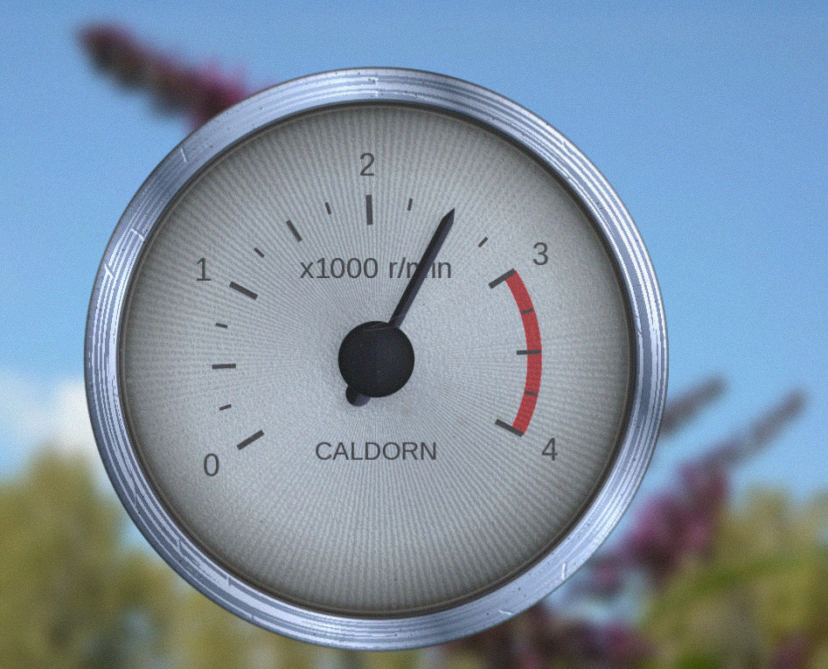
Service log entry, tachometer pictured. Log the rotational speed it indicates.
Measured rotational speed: 2500 rpm
